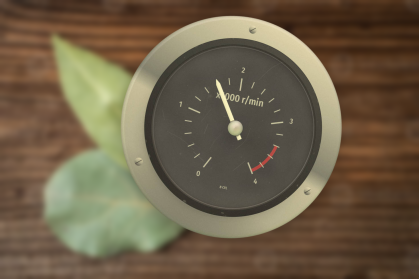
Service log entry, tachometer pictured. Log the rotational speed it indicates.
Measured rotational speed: 1600 rpm
